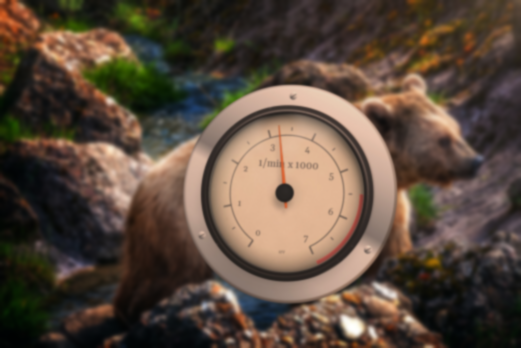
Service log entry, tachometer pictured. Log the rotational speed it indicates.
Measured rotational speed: 3250 rpm
